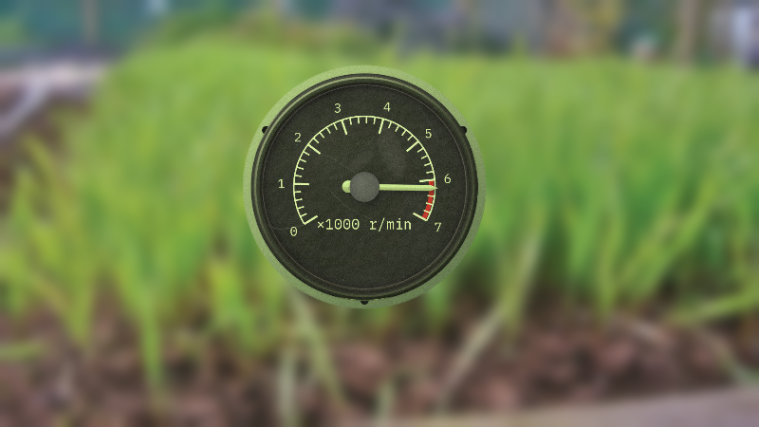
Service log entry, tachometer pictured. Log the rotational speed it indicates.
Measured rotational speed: 6200 rpm
